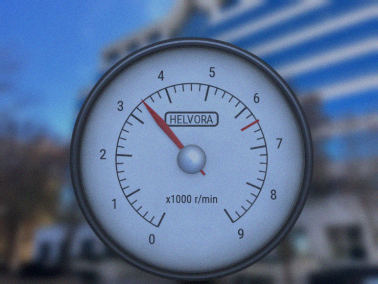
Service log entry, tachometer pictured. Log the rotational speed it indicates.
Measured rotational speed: 3400 rpm
